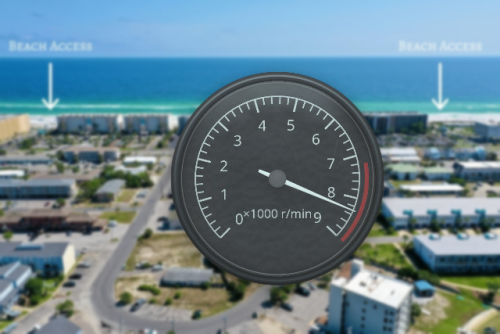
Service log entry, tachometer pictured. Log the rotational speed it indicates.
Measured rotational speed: 8300 rpm
